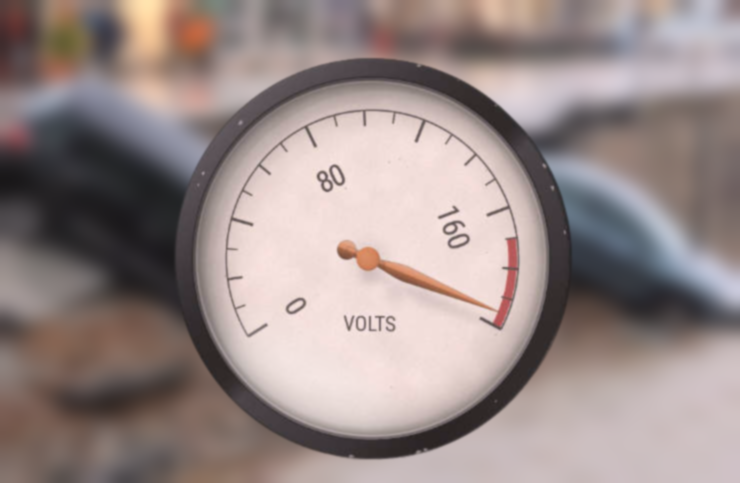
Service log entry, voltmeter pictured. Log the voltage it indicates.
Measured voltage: 195 V
